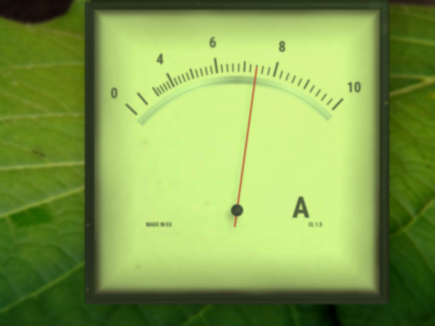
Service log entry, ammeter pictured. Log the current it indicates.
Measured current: 7.4 A
